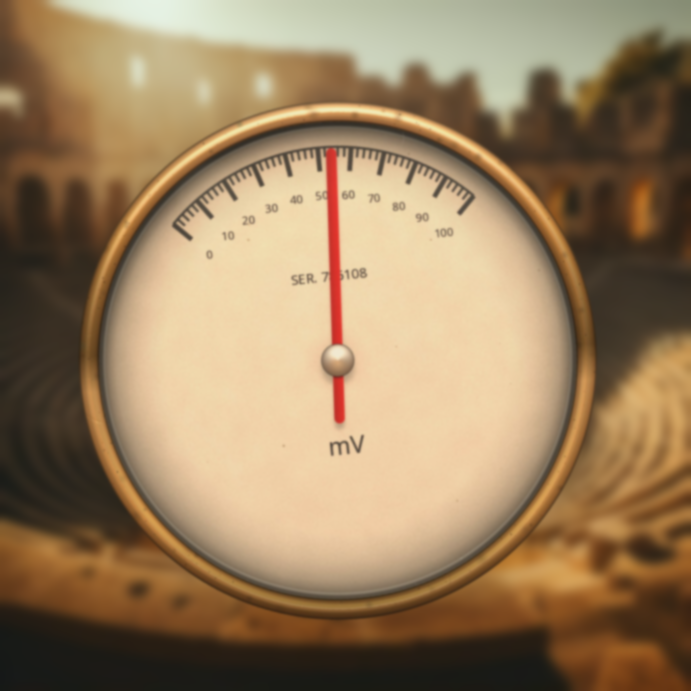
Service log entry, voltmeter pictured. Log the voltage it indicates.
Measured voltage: 54 mV
